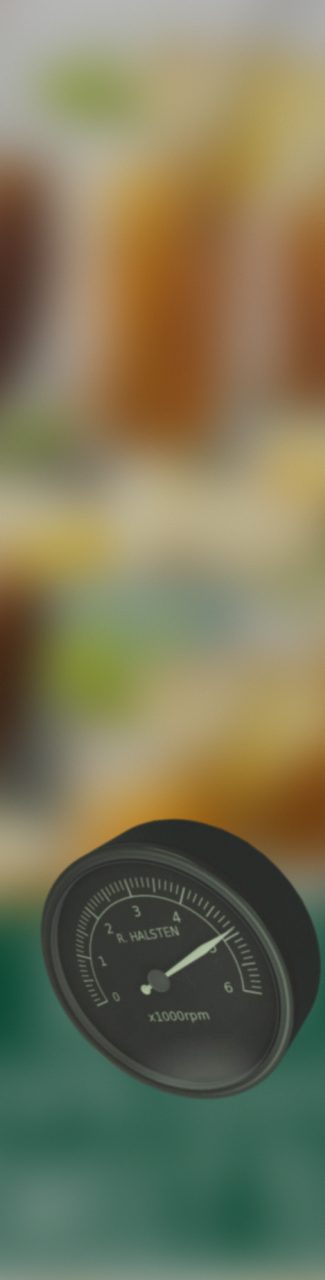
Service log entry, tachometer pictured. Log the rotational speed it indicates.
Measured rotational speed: 4900 rpm
